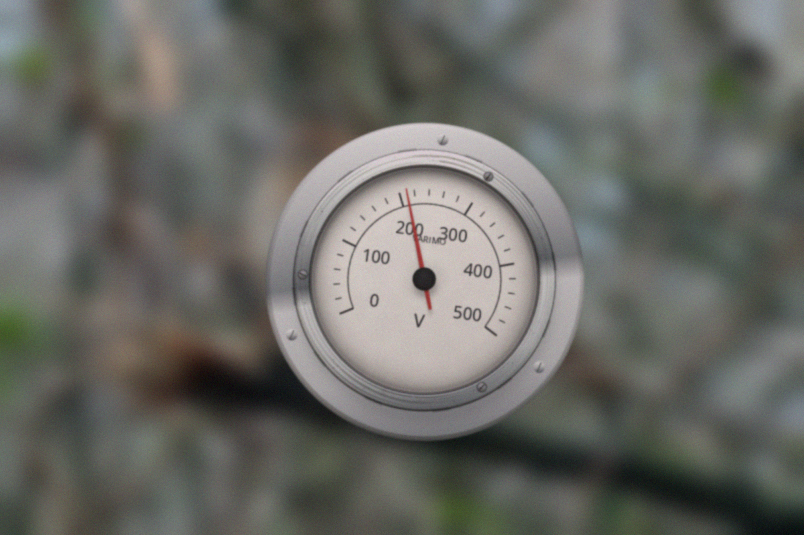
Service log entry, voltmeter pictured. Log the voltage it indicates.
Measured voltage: 210 V
